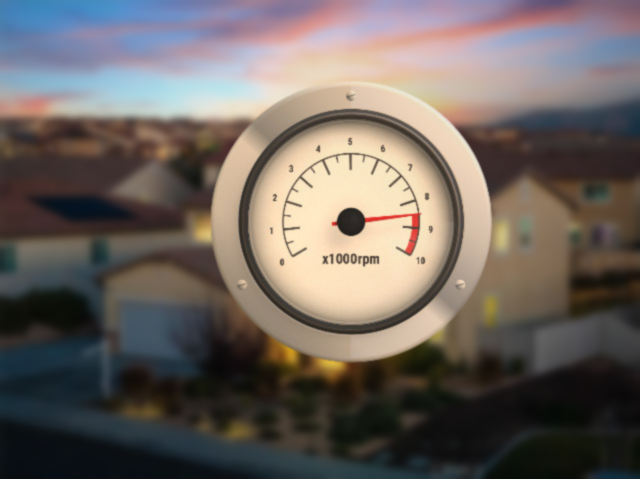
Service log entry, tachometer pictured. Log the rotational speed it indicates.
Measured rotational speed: 8500 rpm
